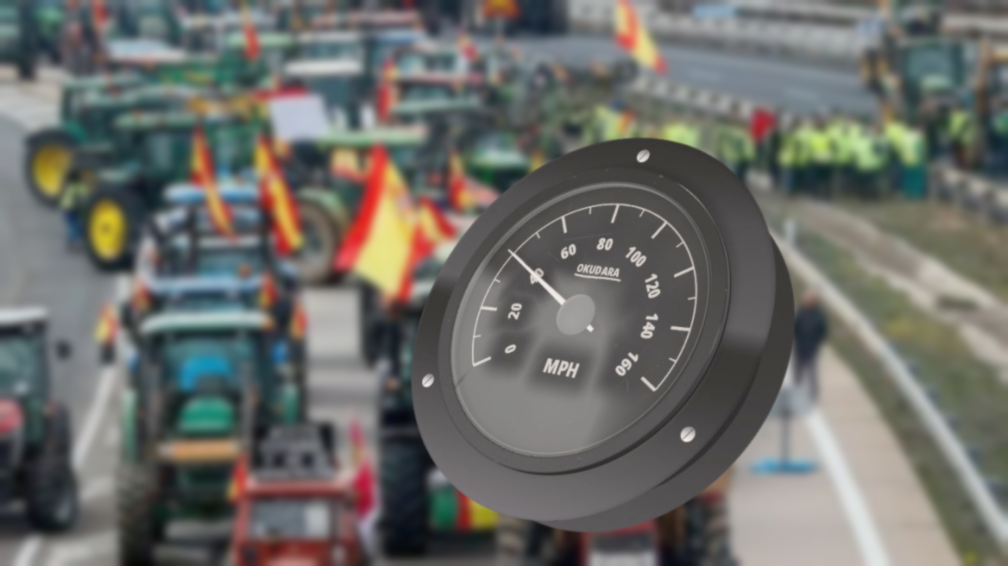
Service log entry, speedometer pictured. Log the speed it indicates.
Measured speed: 40 mph
